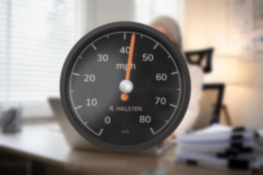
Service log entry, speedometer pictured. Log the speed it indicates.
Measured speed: 42.5 mph
